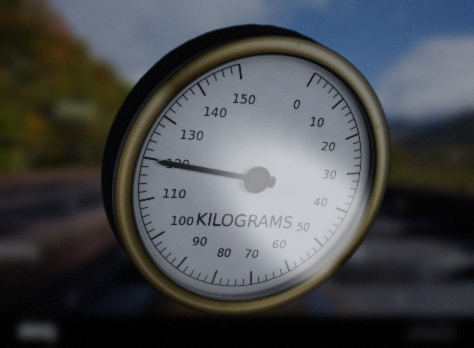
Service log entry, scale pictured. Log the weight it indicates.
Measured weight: 120 kg
